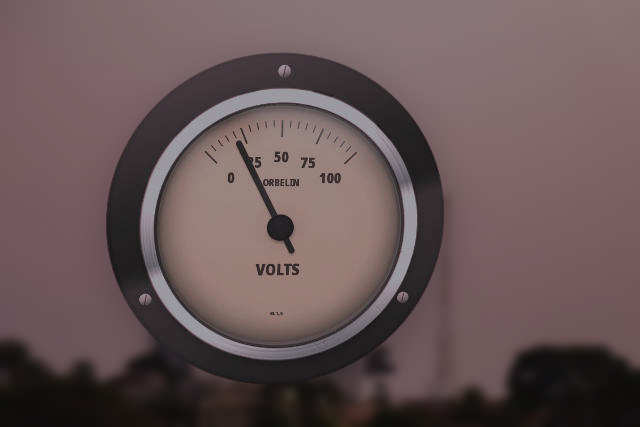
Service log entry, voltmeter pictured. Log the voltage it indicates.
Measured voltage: 20 V
